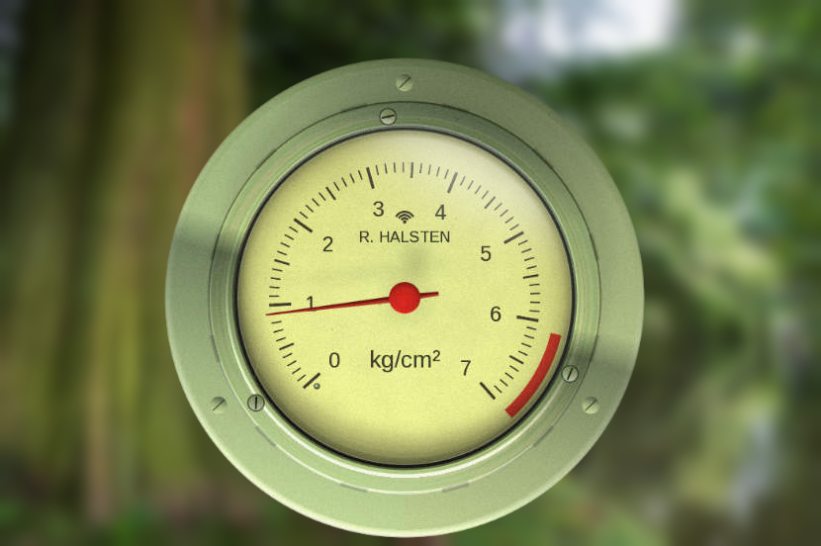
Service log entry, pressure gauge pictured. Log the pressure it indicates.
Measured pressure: 0.9 kg/cm²
